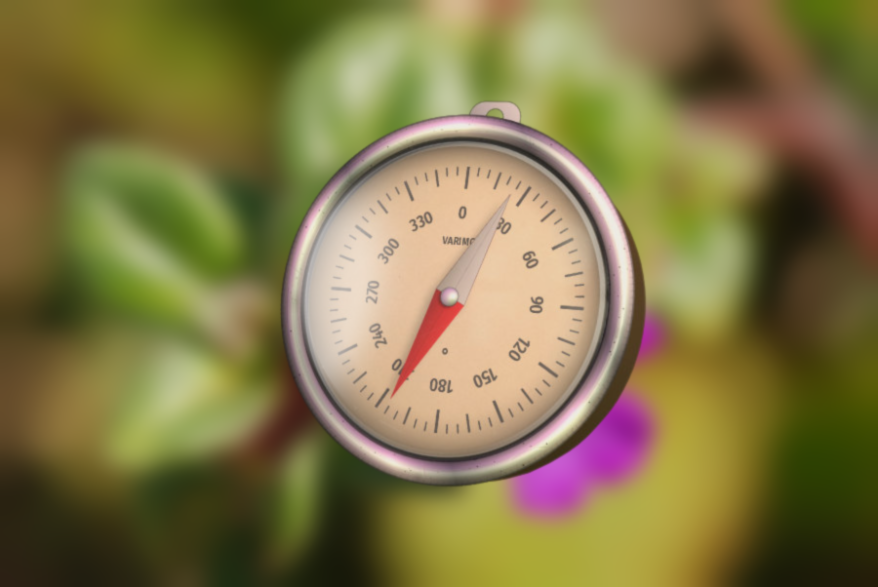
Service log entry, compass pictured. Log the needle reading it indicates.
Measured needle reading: 205 °
